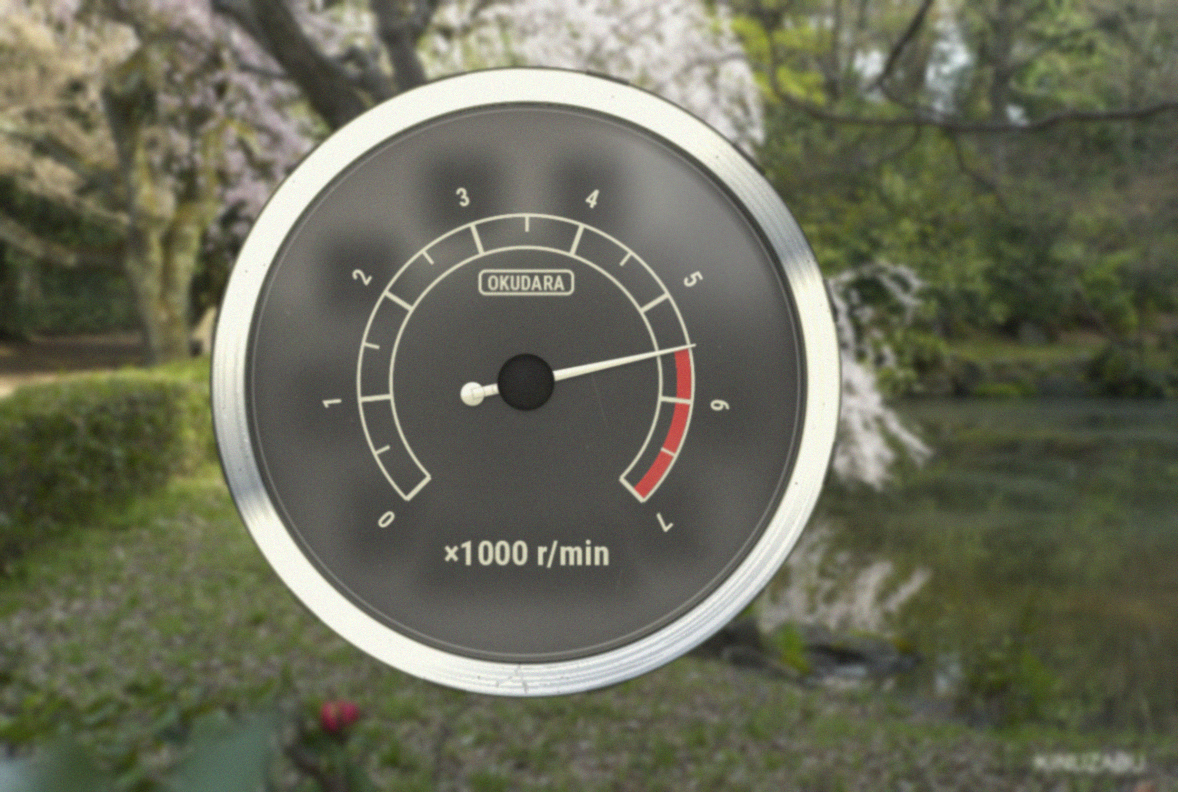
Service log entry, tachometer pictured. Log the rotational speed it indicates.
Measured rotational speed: 5500 rpm
